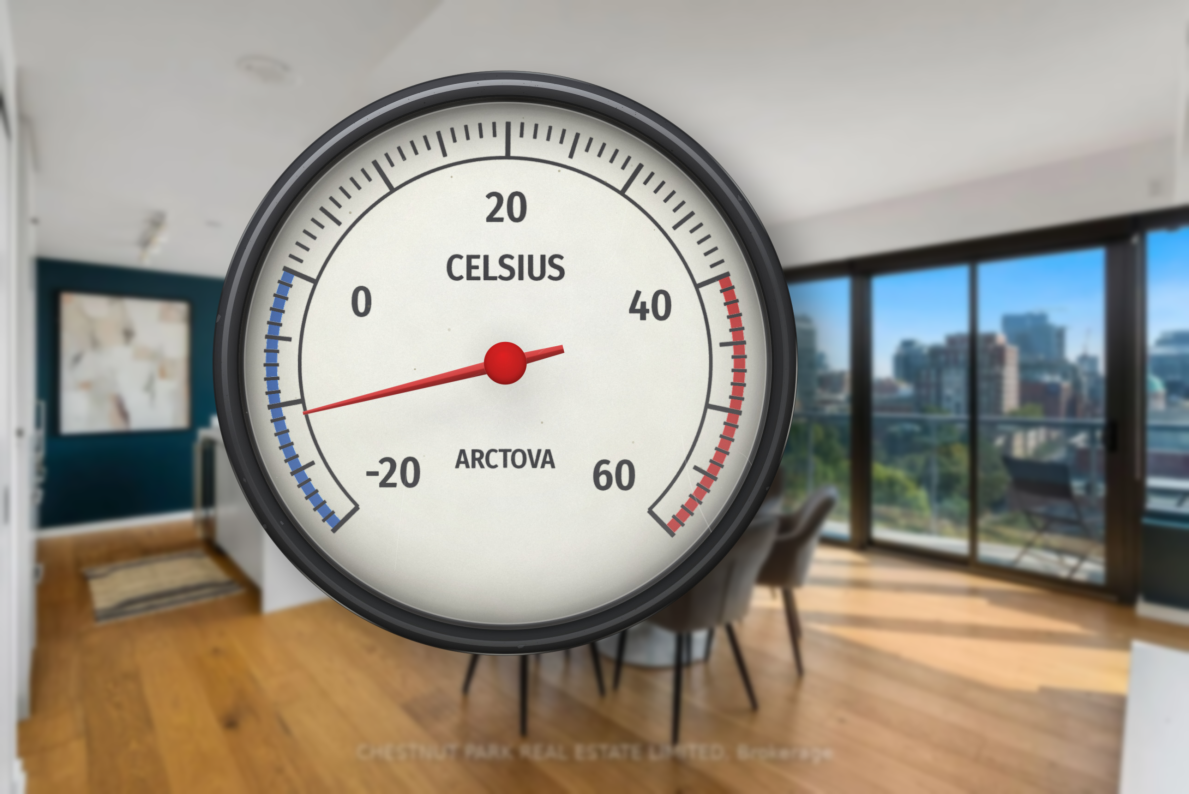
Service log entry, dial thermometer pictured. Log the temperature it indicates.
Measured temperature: -11 °C
